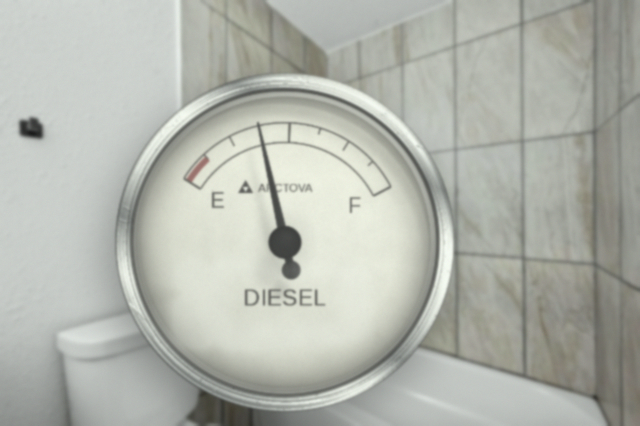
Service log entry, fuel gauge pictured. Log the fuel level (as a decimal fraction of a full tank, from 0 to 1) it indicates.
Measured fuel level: 0.375
